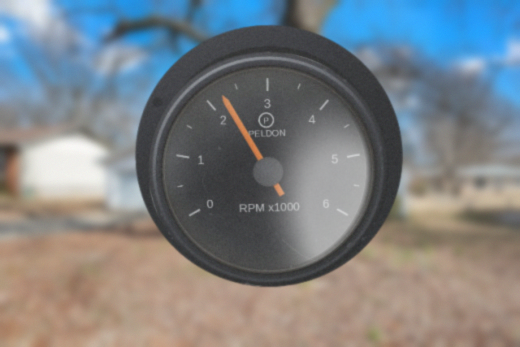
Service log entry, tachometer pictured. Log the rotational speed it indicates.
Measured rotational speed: 2250 rpm
